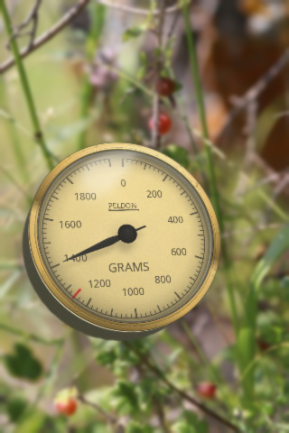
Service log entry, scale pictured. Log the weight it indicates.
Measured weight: 1400 g
